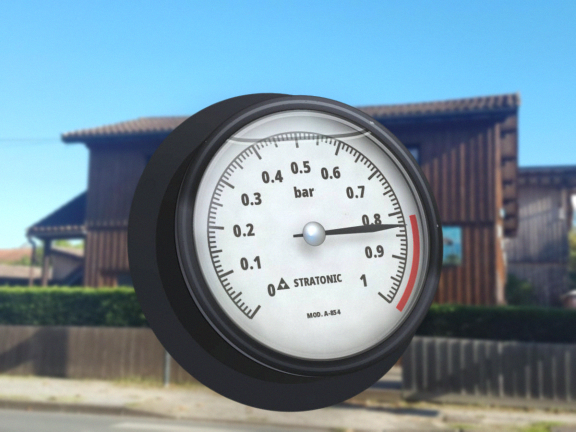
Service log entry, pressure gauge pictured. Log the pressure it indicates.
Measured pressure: 0.83 bar
